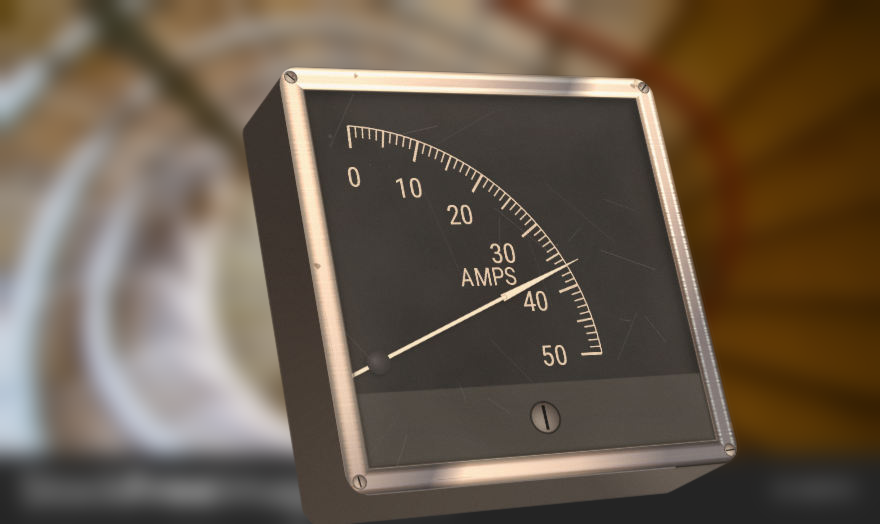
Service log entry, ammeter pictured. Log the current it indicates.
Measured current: 37 A
